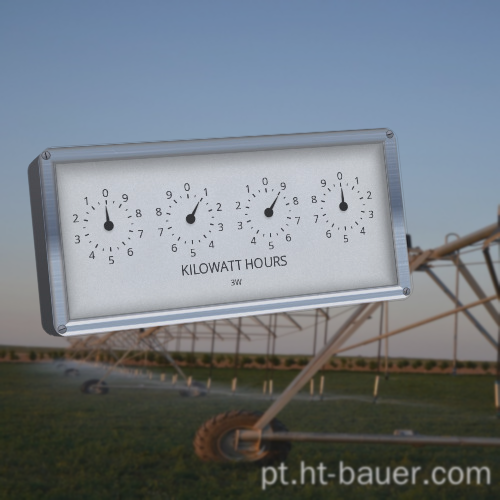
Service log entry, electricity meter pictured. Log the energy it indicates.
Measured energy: 90 kWh
